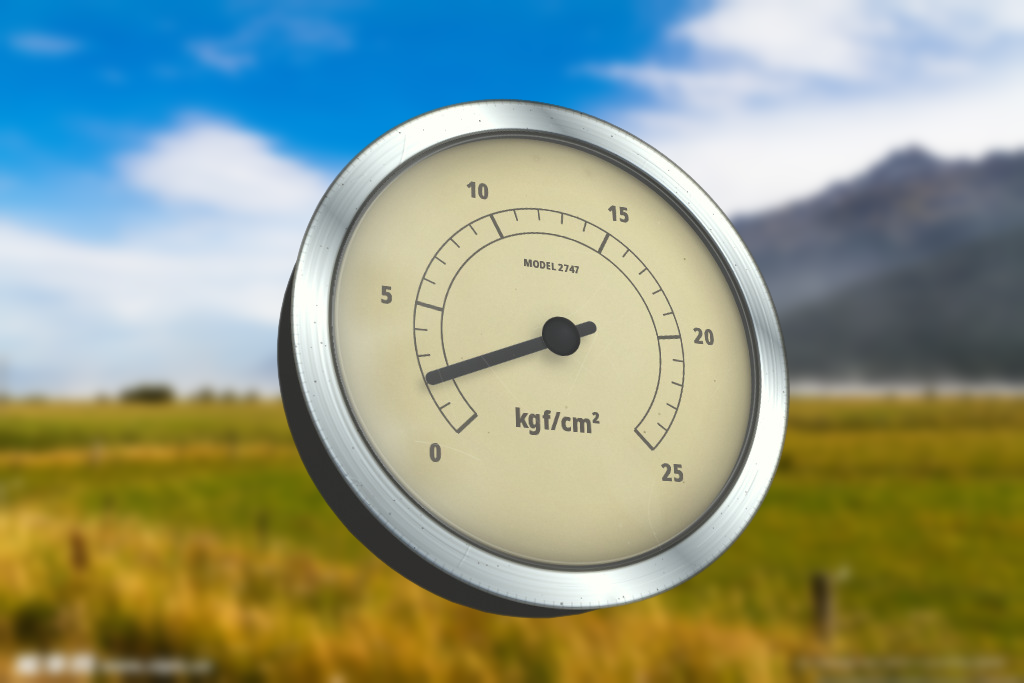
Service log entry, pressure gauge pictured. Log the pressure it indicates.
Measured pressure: 2 kg/cm²
